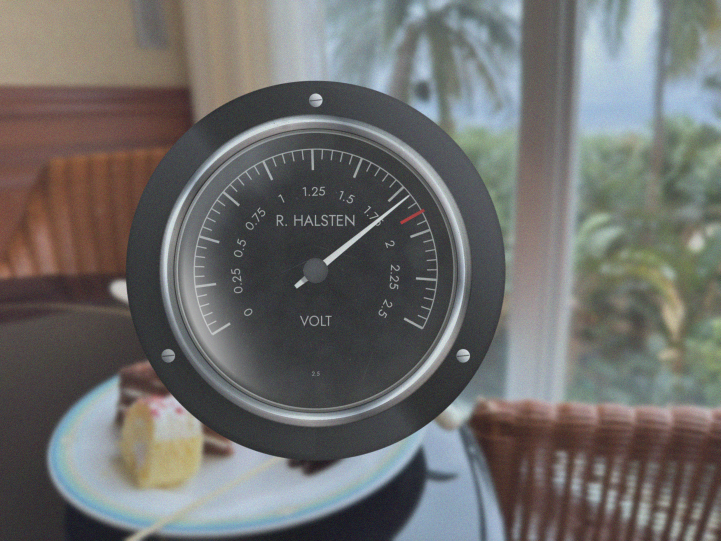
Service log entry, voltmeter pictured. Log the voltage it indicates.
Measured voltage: 1.8 V
